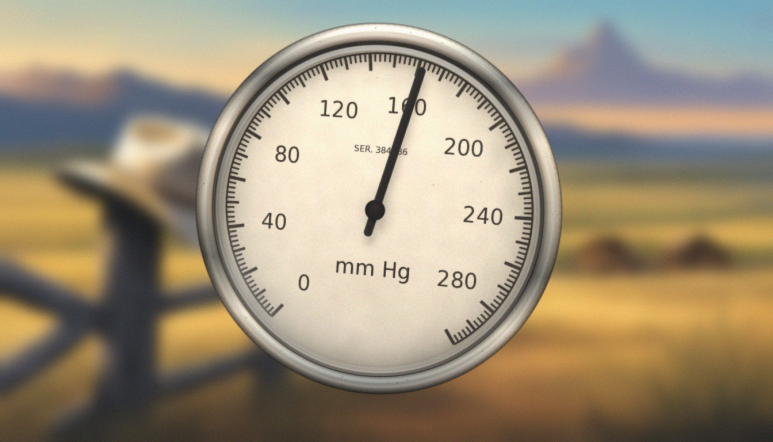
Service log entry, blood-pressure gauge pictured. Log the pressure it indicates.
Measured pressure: 162 mmHg
